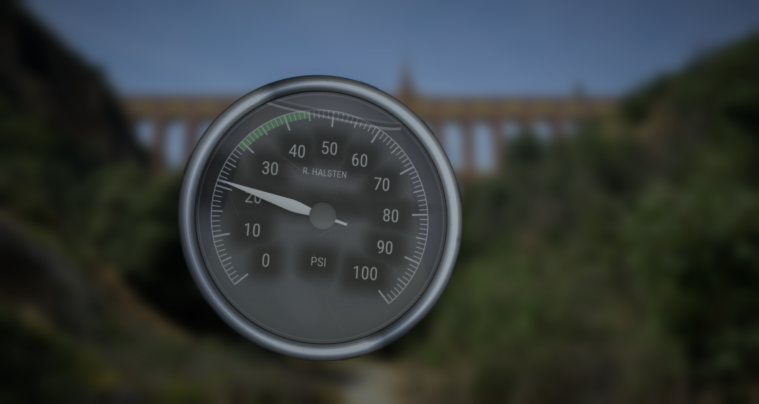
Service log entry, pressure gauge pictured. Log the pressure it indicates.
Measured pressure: 21 psi
